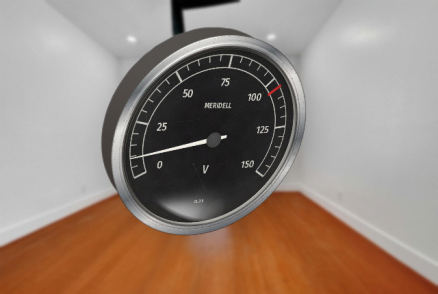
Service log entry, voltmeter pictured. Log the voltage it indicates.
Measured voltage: 10 V
